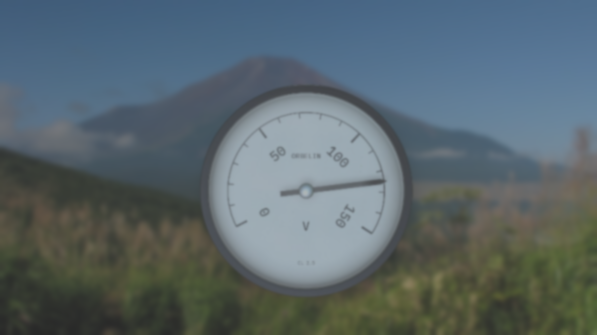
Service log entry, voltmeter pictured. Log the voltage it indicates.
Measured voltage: 125 V
